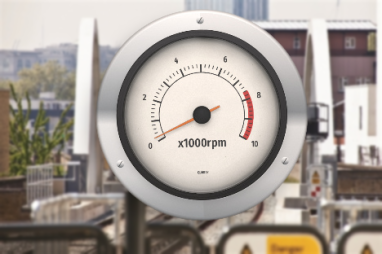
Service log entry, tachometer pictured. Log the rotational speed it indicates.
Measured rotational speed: 200 rpm
